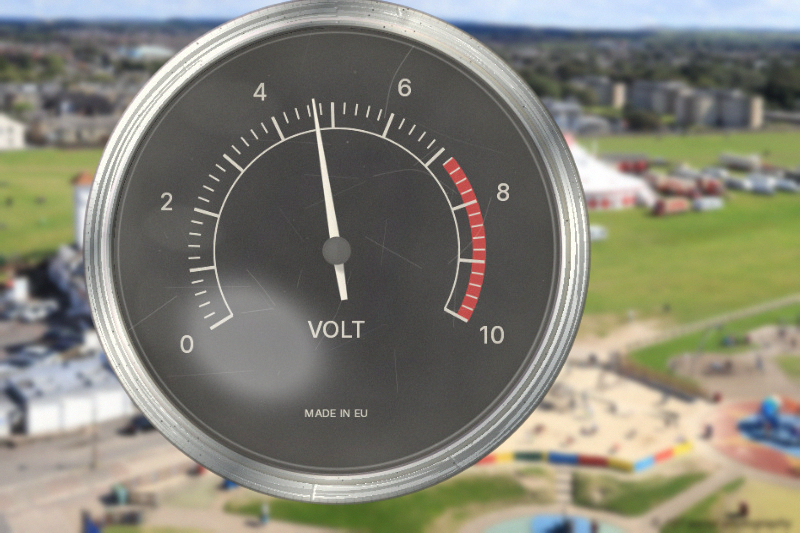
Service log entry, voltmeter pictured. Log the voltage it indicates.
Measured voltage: 4.7 V
